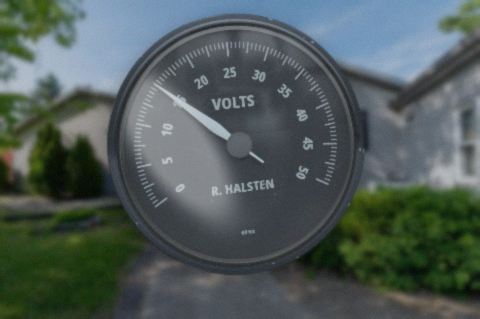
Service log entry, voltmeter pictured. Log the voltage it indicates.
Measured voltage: 15 V
